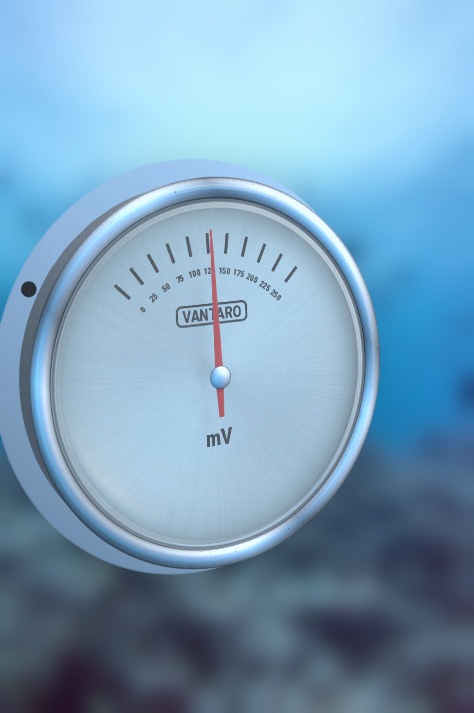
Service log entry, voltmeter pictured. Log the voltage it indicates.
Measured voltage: 125 mV
